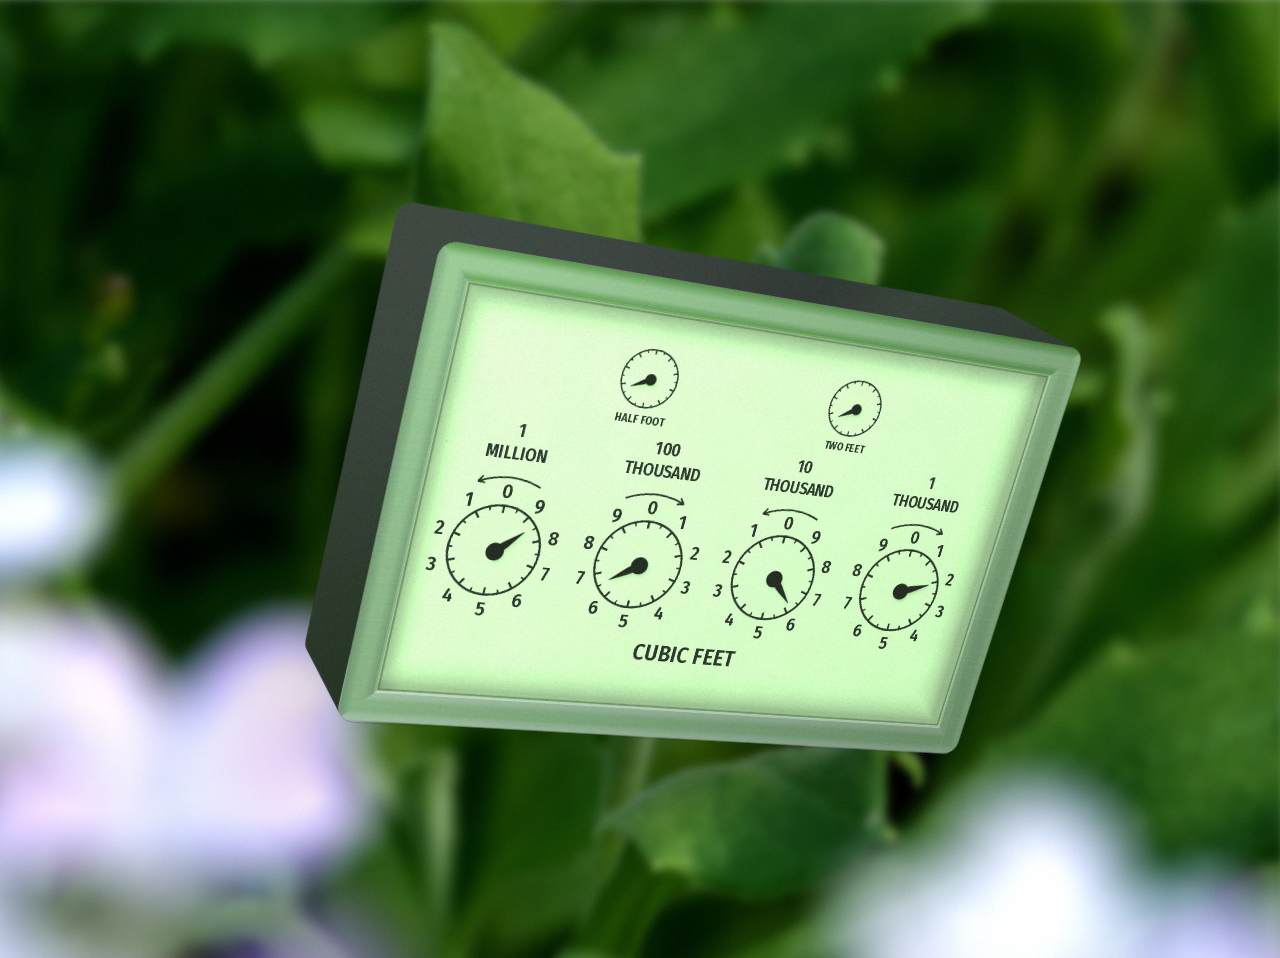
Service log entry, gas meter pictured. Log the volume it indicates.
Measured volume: 866200 ft³
